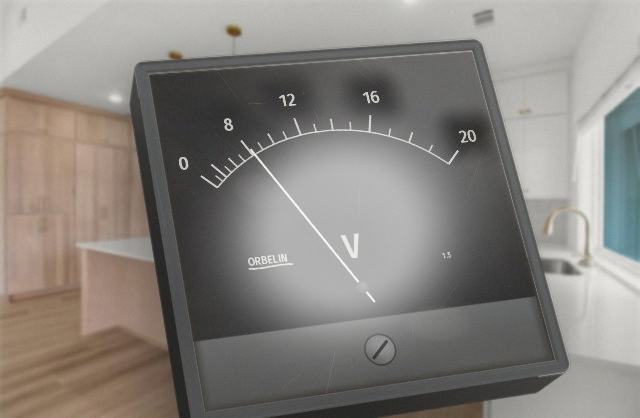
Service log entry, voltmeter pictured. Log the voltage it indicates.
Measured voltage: 8 V
